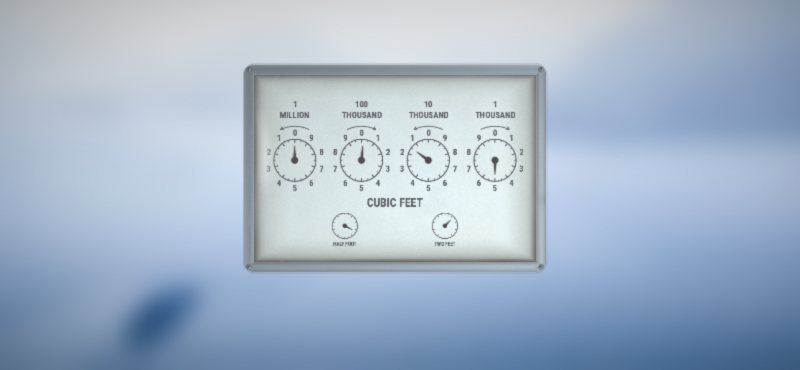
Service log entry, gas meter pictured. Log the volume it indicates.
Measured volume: 1500 ft³
